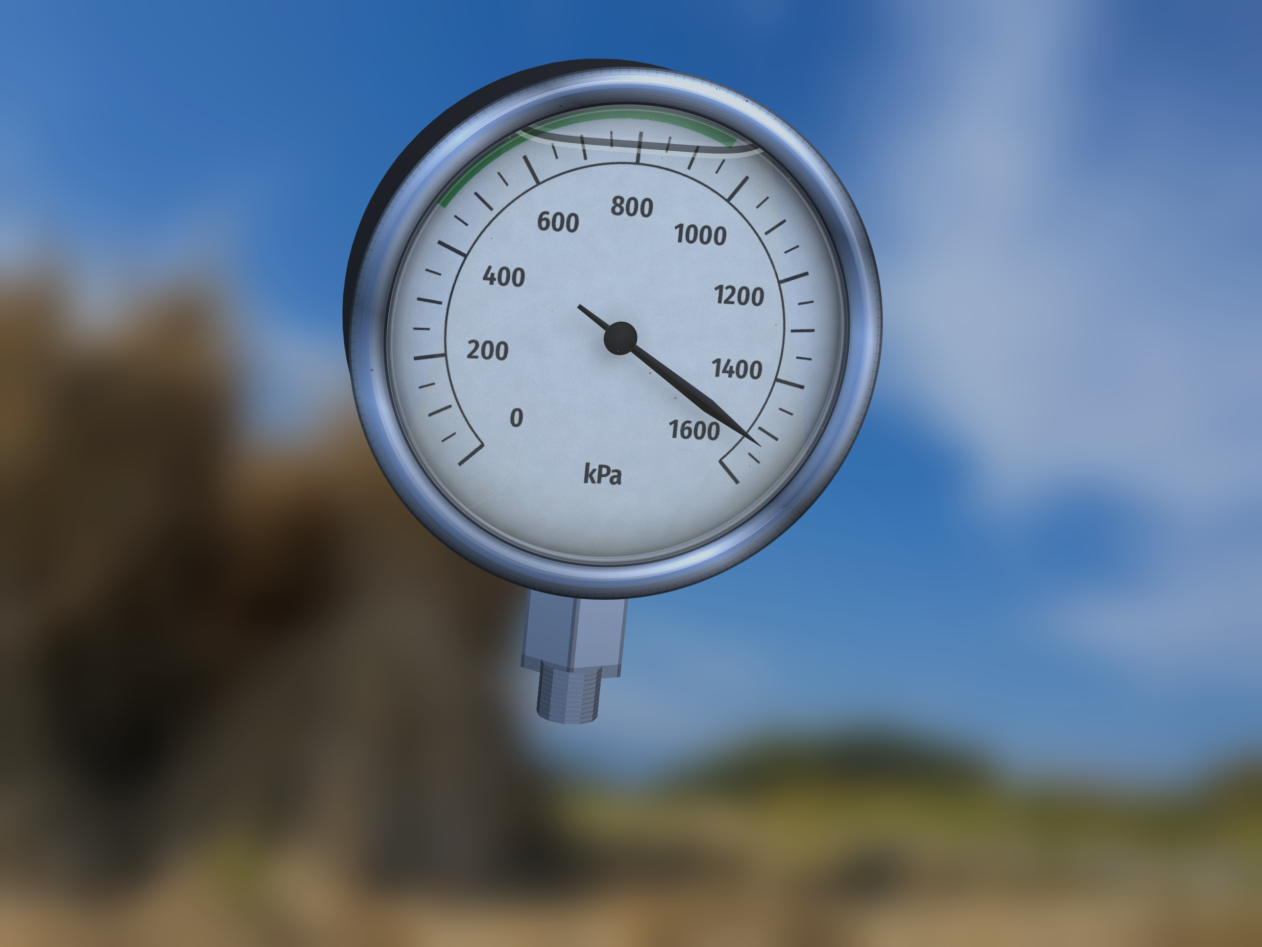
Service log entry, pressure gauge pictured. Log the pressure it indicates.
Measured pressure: 1525 kPa
